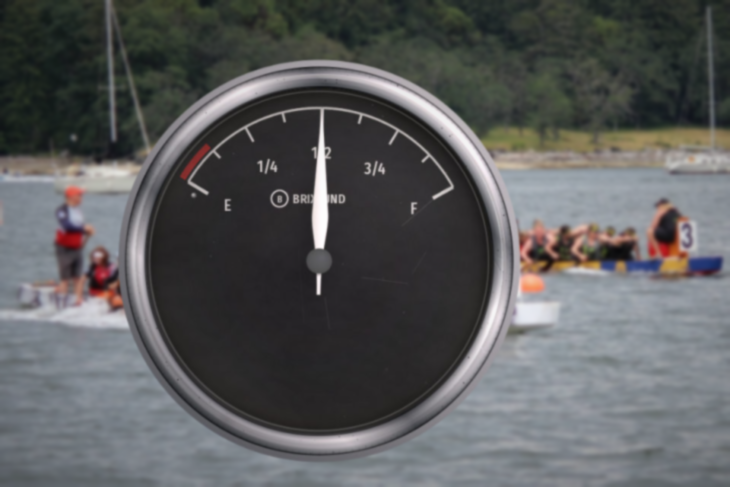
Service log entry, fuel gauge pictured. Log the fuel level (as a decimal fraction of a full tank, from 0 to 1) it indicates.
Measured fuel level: 0.5
